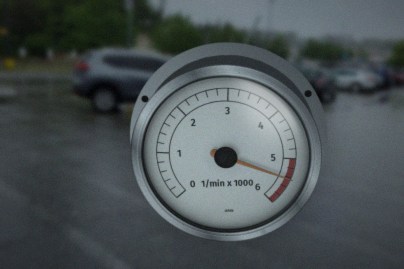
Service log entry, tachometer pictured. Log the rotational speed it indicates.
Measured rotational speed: 5400 rpm
